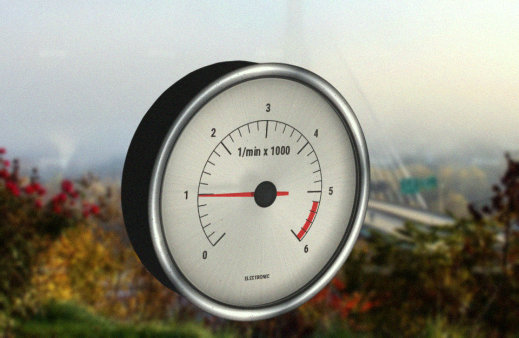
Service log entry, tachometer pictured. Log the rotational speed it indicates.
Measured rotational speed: 1000 rpm
